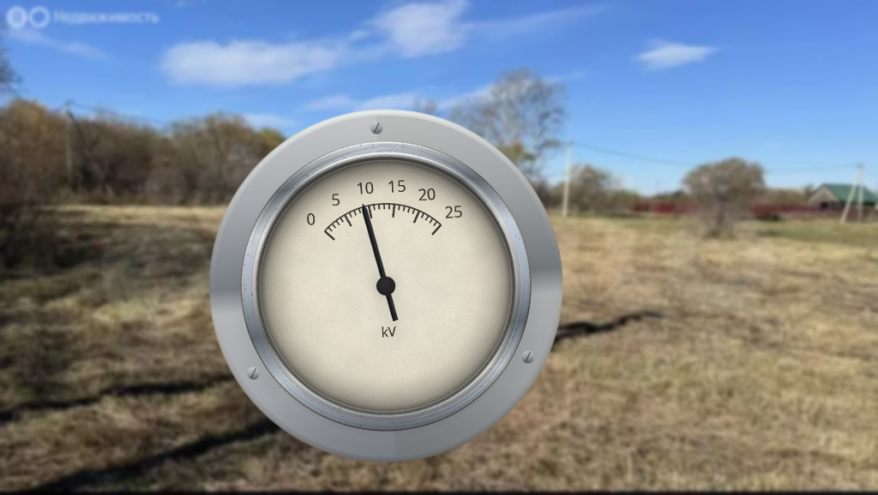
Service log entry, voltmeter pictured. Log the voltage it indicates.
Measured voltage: 9 kV
